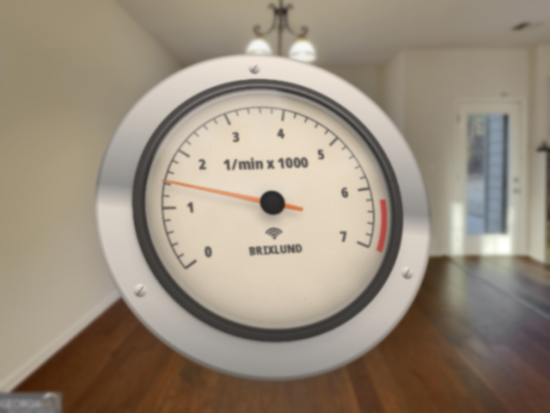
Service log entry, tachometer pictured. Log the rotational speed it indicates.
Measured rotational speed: 1400 rpm
